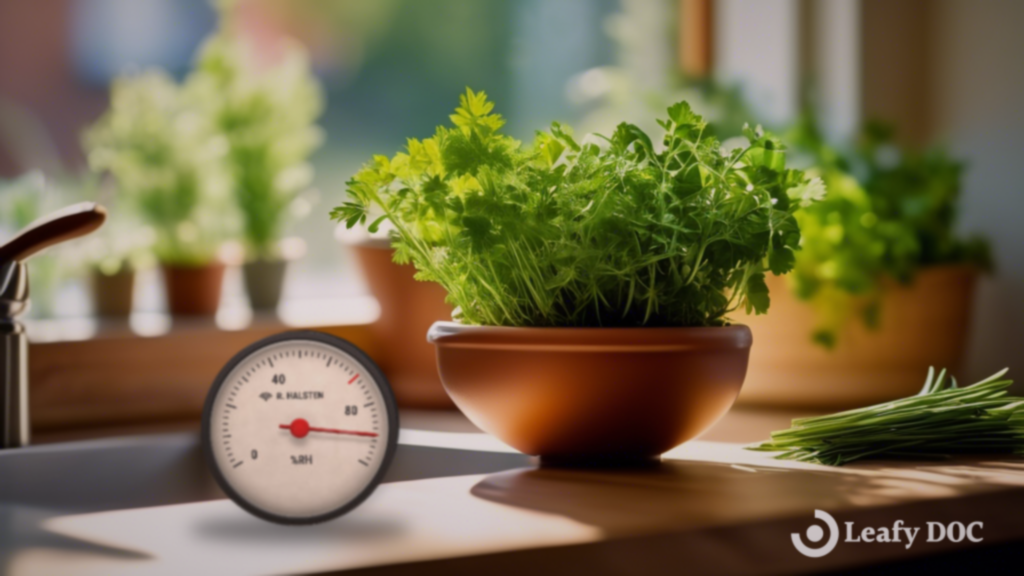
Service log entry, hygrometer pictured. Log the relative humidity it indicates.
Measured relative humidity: 90 %
